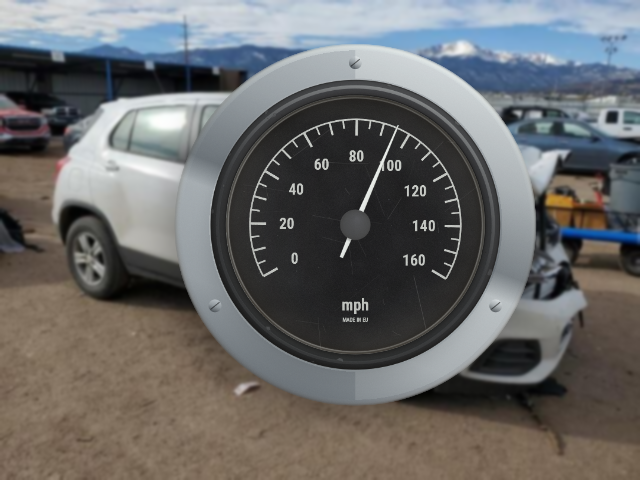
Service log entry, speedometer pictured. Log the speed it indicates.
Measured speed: 95 mph
